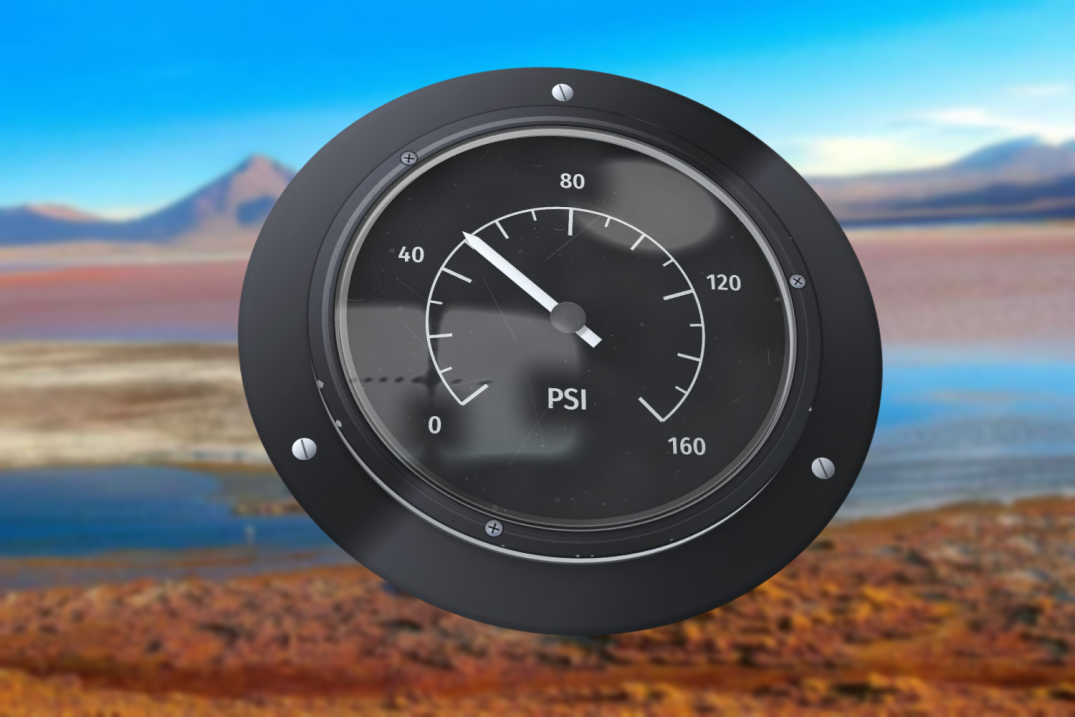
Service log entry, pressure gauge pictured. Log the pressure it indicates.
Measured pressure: 50 psi
